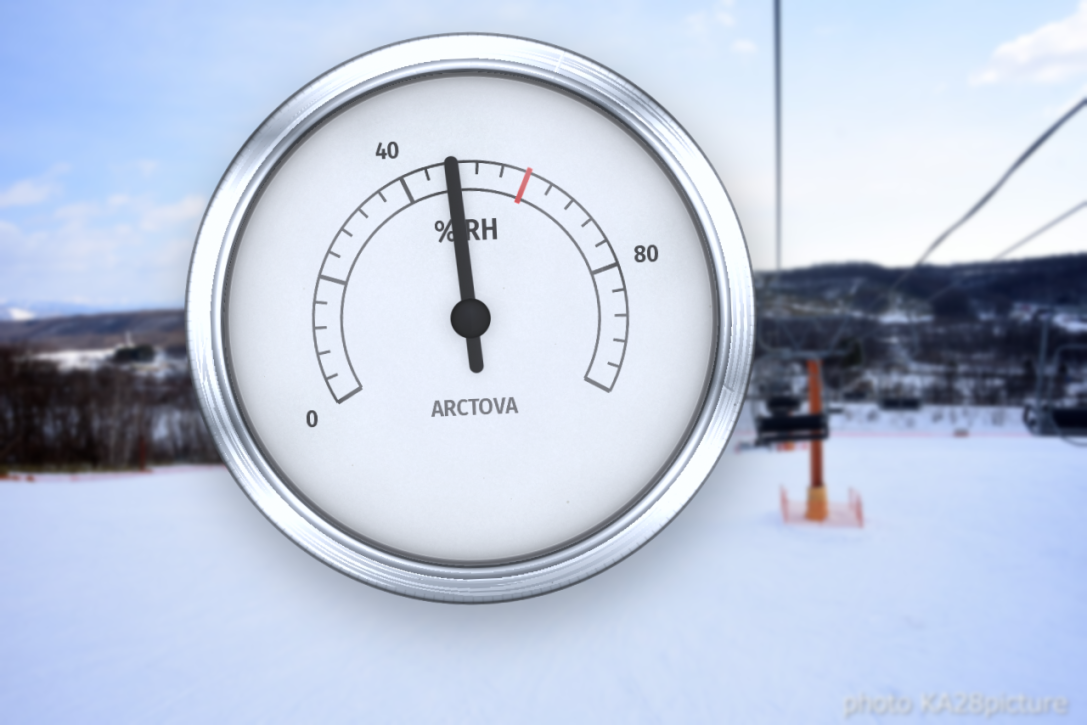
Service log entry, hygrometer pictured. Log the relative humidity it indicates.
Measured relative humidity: 48 %
